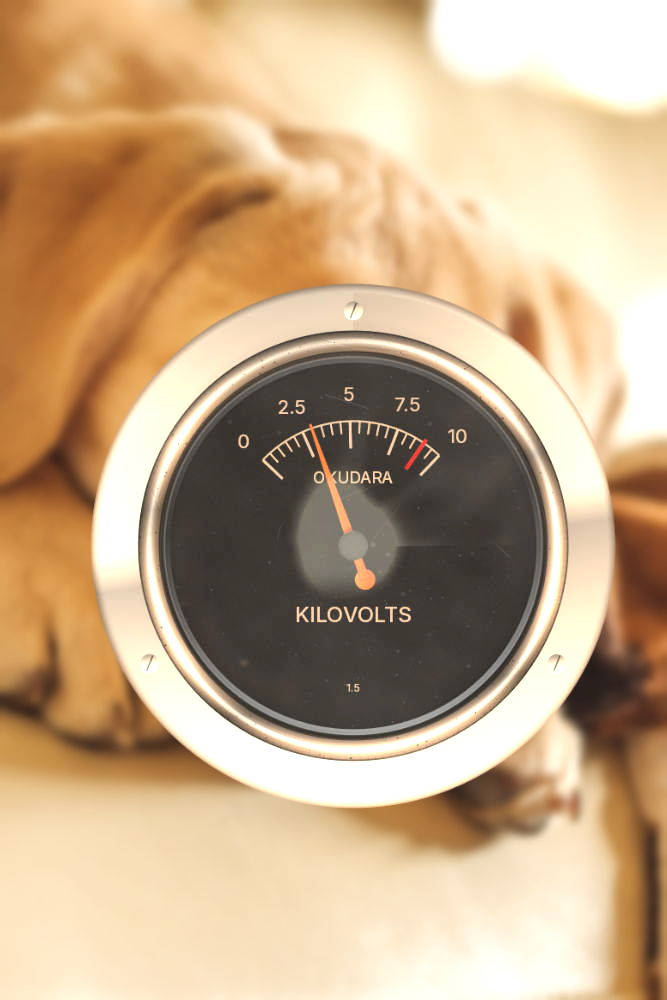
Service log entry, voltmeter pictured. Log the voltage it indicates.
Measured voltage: 3 kV
